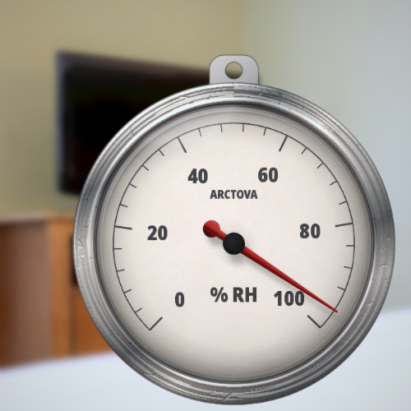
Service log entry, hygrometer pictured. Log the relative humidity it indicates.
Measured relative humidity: 96 %
